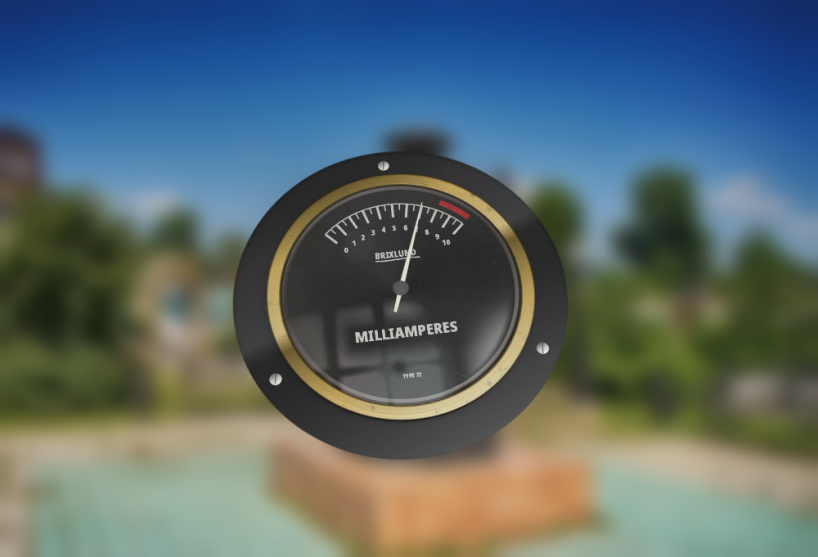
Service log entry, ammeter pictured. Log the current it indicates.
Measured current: 7 mA
